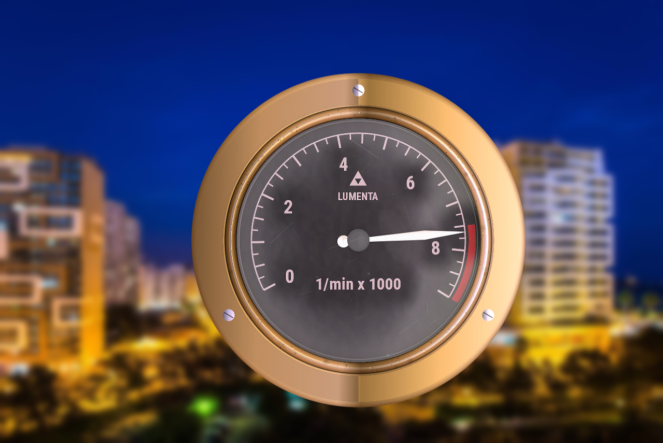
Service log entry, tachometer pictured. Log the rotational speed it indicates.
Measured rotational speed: 7625 rpm
